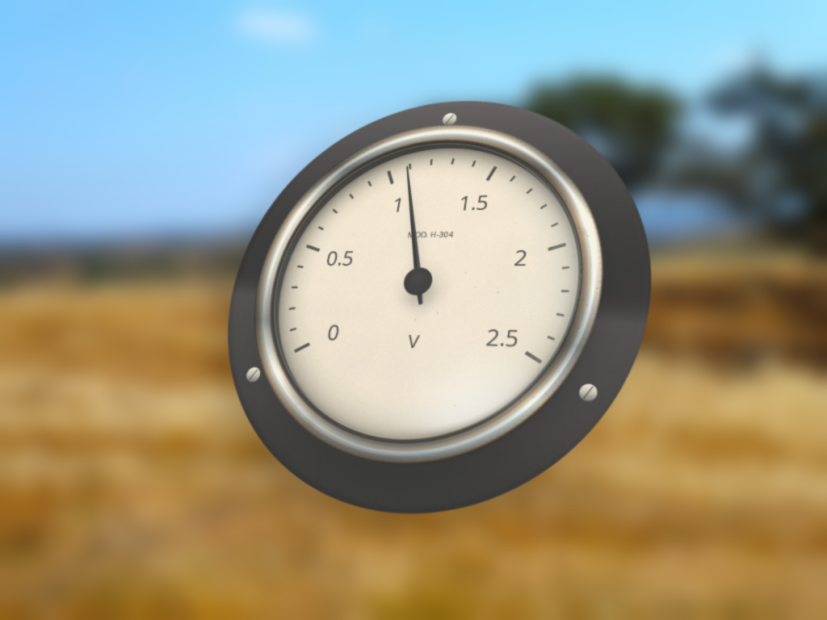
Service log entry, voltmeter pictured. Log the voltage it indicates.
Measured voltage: 1.1 V
